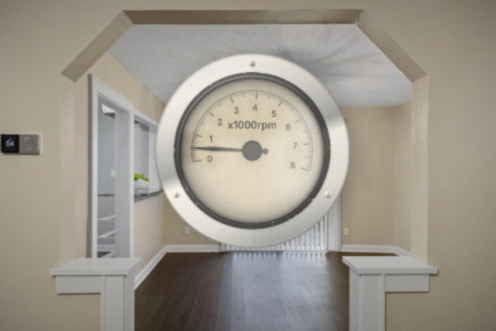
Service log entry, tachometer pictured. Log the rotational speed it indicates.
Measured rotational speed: 500 rpm
